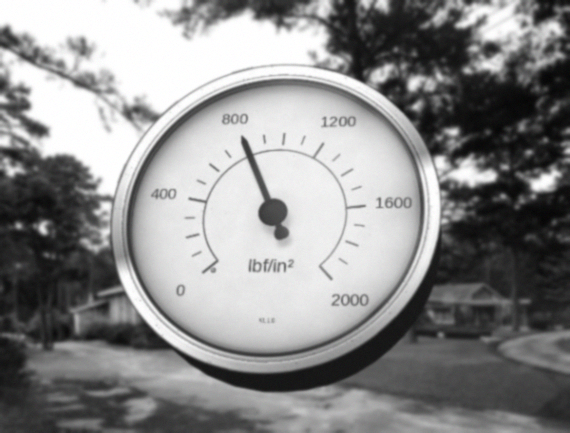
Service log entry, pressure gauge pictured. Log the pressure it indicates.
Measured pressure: 800 psi
